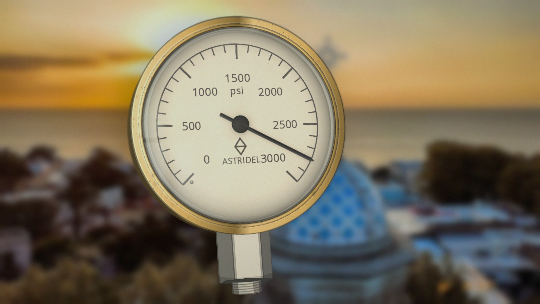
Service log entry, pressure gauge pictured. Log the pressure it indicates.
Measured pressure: 2800 psi
